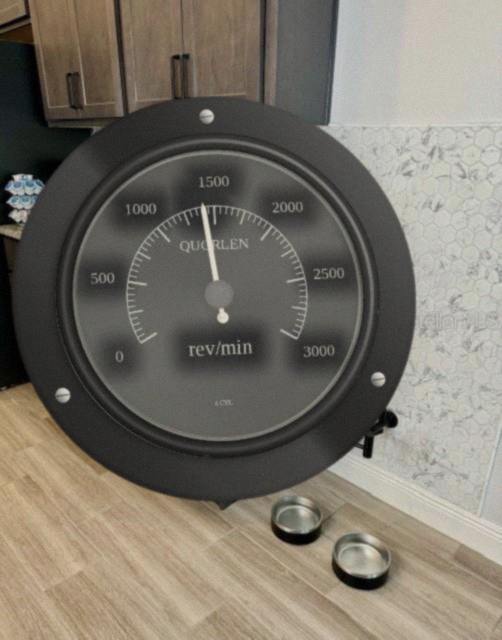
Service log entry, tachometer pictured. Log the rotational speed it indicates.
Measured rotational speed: 1400 rpm
